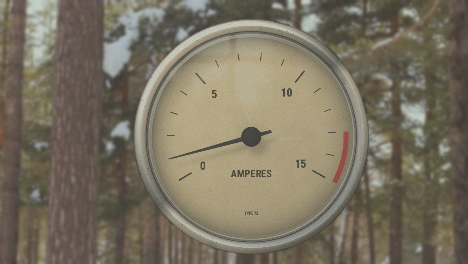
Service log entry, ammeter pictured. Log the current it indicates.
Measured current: 1 A
